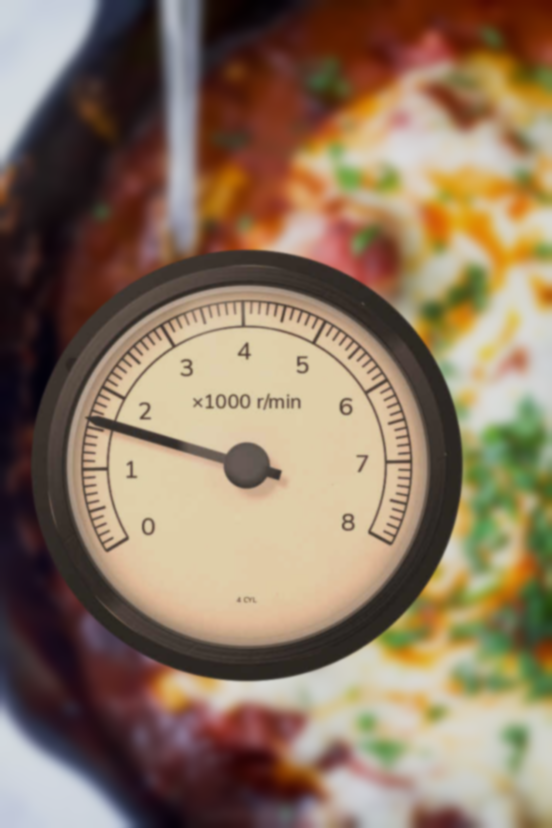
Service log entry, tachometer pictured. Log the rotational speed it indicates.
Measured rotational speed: 1600 rpm
